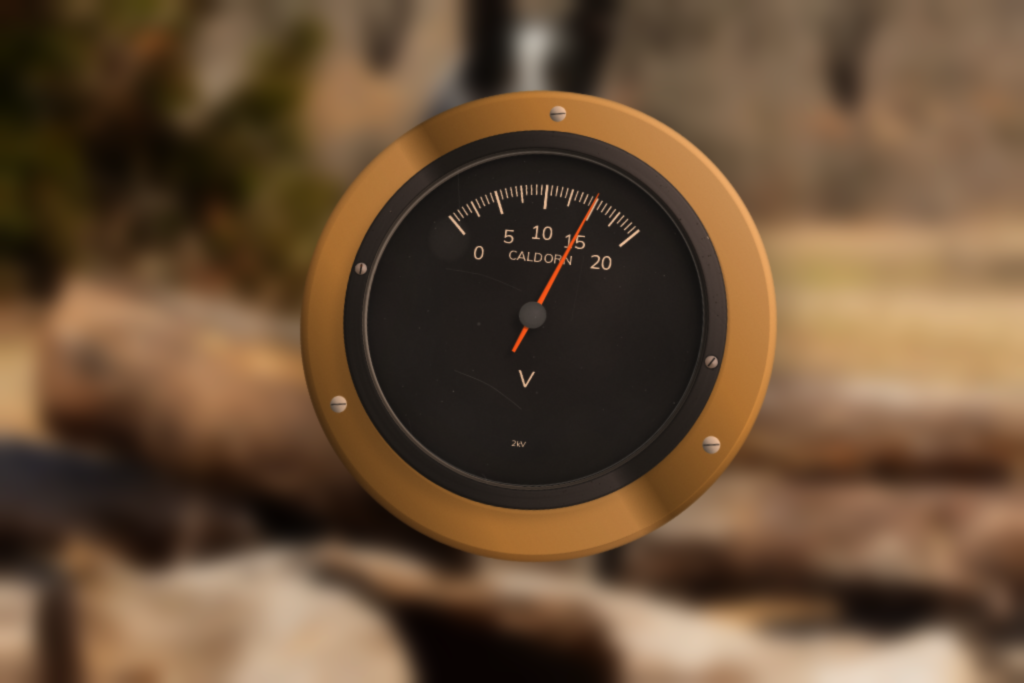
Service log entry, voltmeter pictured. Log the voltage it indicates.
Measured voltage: 15 V
